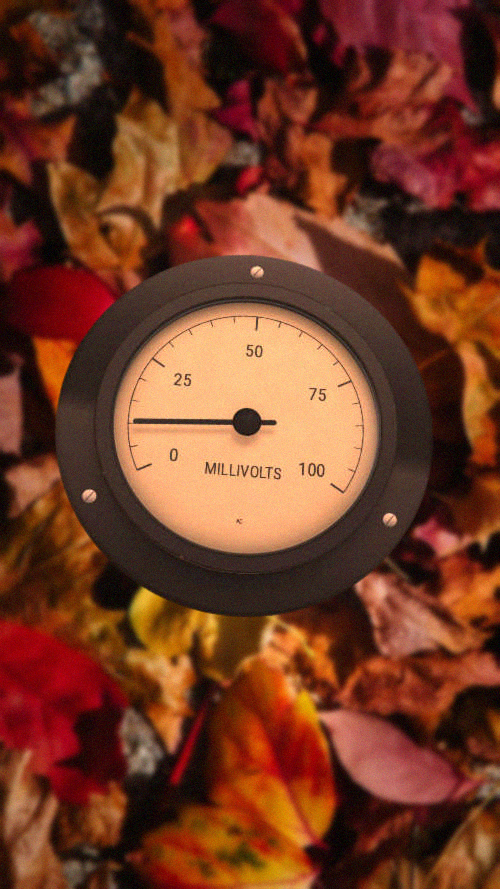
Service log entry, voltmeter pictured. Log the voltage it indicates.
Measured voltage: 10 mV
